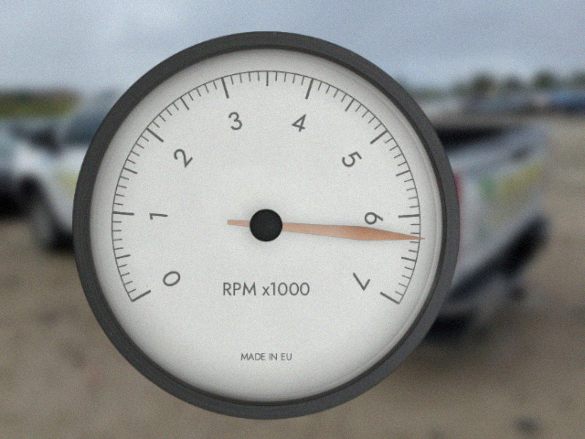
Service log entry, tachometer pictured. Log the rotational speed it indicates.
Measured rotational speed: 6250 rpm
